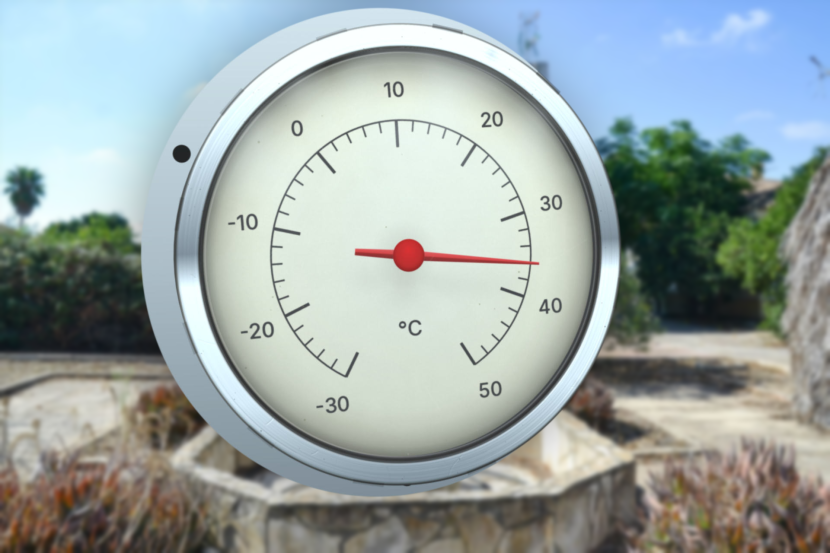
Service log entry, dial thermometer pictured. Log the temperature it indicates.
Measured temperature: 36 °C
